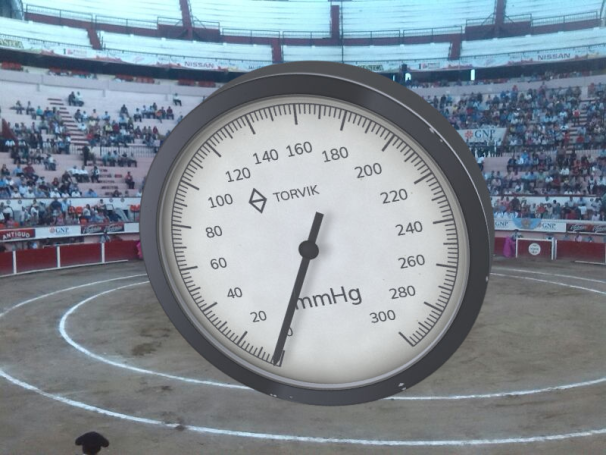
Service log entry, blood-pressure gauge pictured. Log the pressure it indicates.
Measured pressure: 2 mmHg
